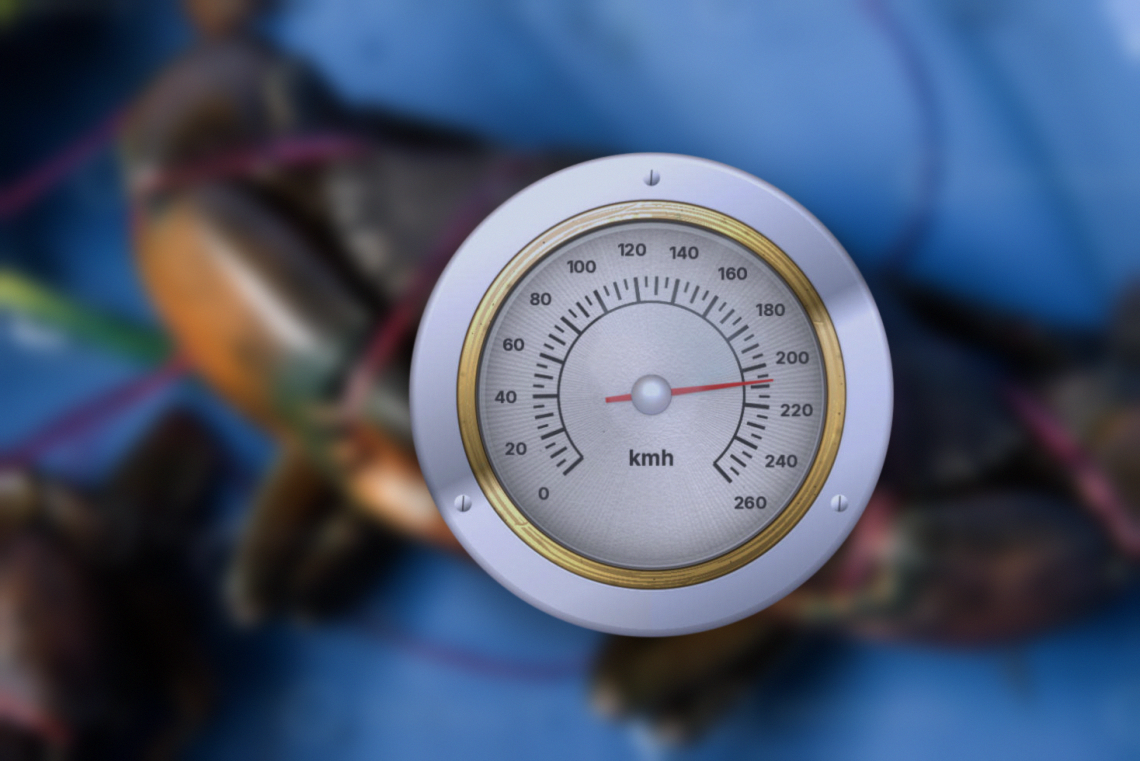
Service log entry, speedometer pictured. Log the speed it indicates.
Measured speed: 207.5 km/h
